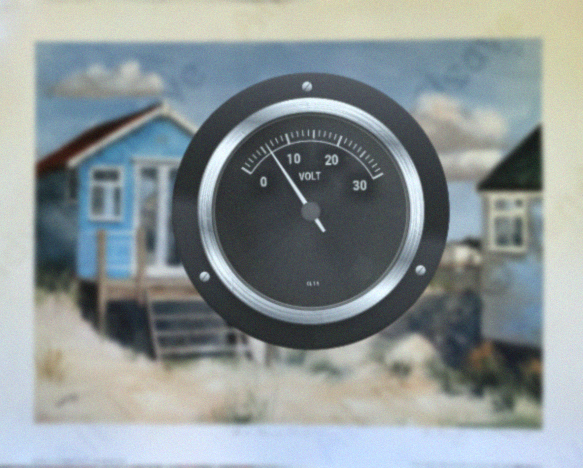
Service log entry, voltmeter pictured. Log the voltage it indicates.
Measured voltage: 6 V
